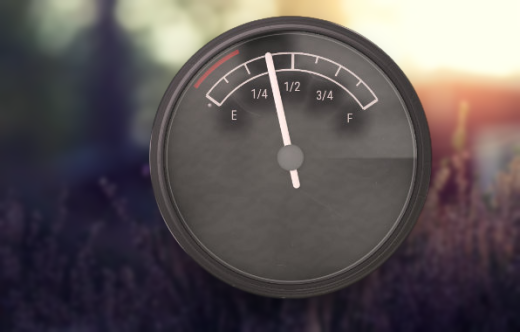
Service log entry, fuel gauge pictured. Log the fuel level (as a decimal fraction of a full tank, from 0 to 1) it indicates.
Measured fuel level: 0.375
